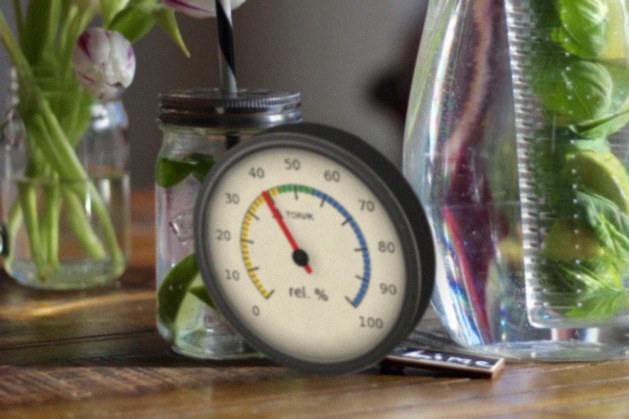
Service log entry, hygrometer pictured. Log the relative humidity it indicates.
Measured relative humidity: 40 %
